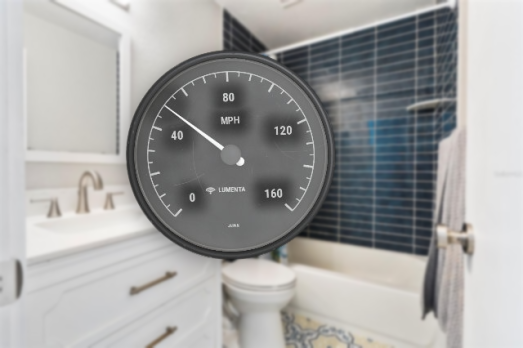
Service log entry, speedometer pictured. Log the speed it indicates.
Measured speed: 50 mph
